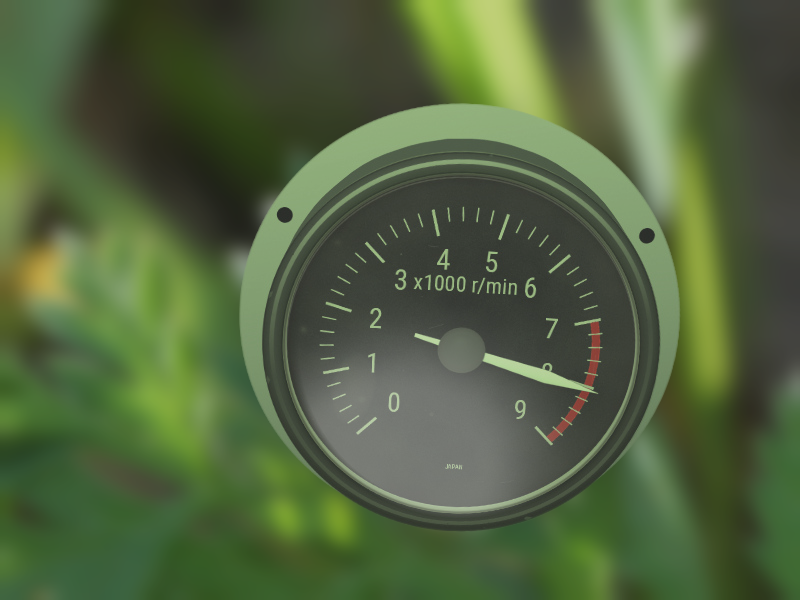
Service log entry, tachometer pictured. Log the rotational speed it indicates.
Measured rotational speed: 8000 rpm
